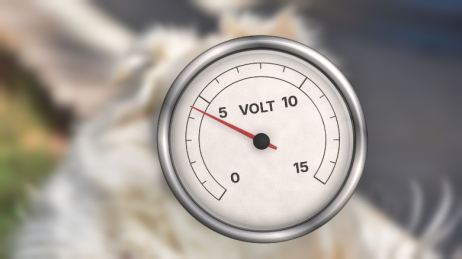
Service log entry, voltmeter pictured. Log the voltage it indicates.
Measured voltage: 4.5 V
